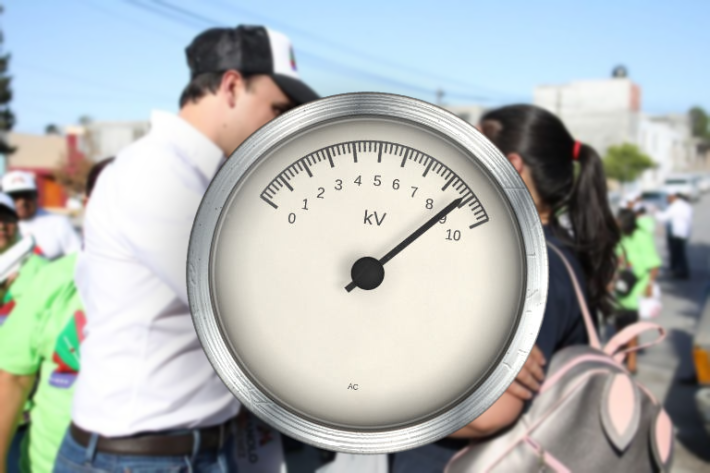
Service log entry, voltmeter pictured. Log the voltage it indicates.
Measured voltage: 8.8 kV
